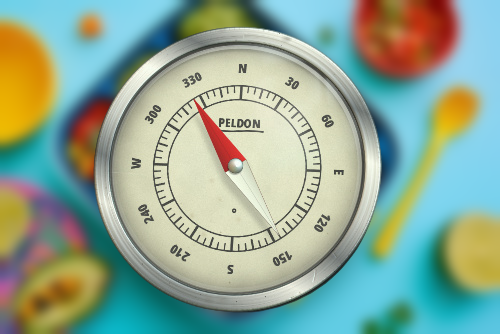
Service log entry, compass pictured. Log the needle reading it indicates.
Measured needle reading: 325 °
